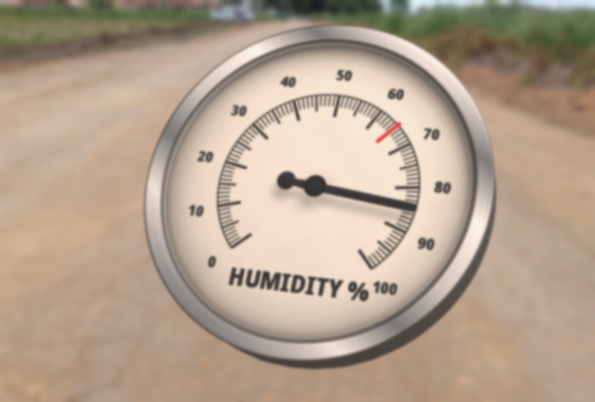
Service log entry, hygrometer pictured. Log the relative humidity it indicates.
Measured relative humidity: 85 %
